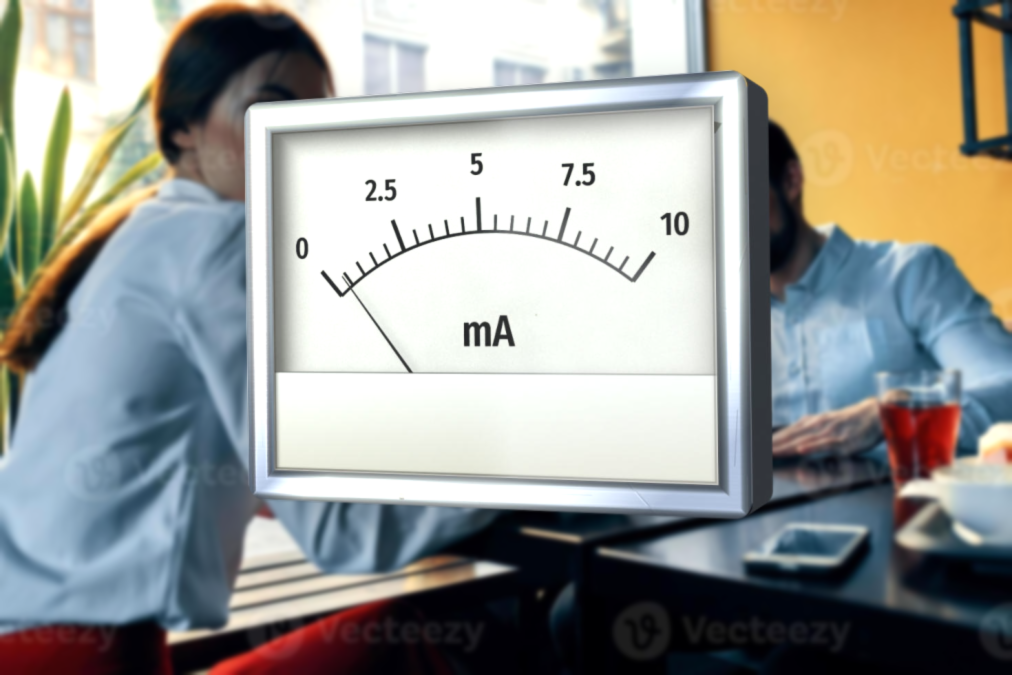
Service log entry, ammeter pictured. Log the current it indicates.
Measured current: 0.5 mA
